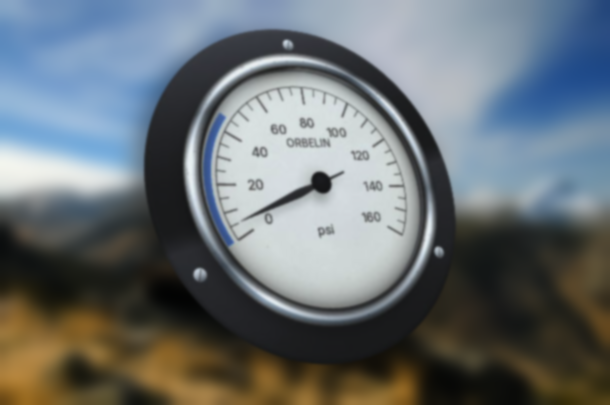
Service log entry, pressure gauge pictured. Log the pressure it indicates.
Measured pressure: 5 psi
